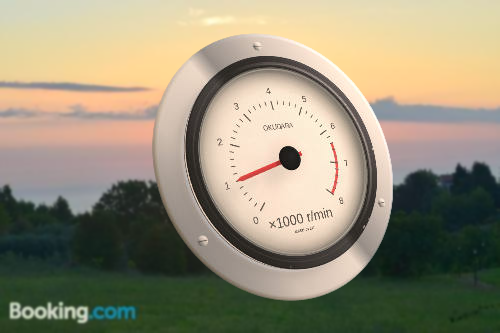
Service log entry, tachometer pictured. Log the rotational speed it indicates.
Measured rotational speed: 1000 rpm
